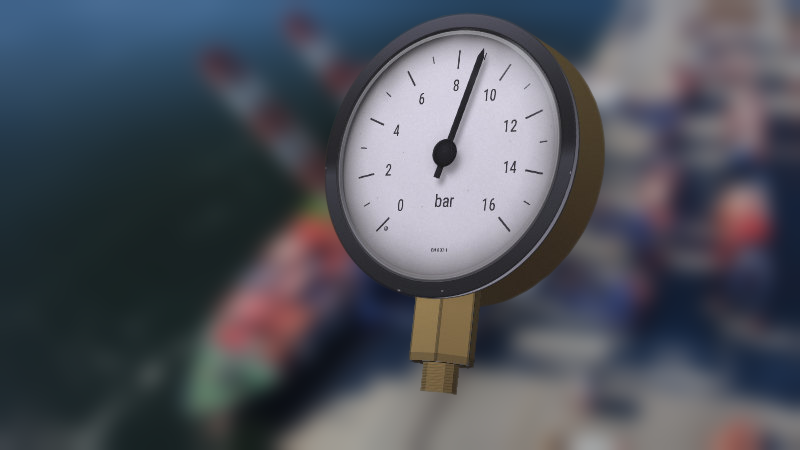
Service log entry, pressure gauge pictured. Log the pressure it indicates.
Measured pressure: 9 bar
